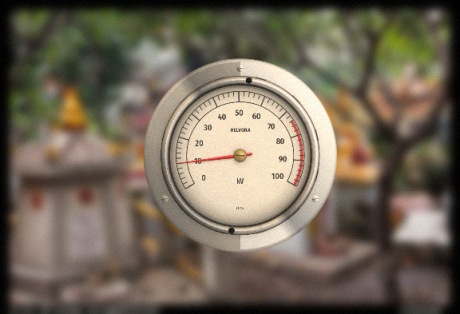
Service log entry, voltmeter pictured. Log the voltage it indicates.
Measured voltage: 10 kV
